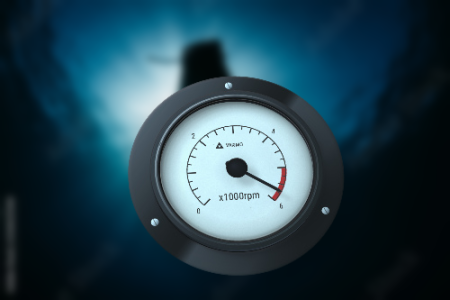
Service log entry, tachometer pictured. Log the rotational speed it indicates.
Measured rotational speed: 5750 rpm
